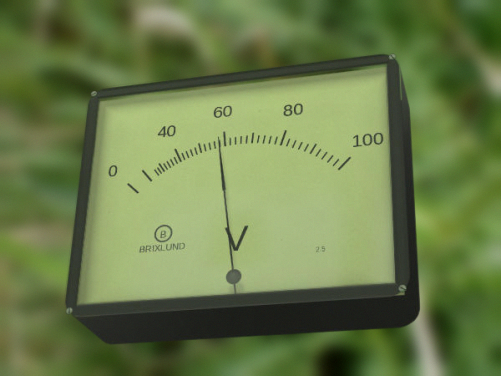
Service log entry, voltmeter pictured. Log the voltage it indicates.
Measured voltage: 58 V
